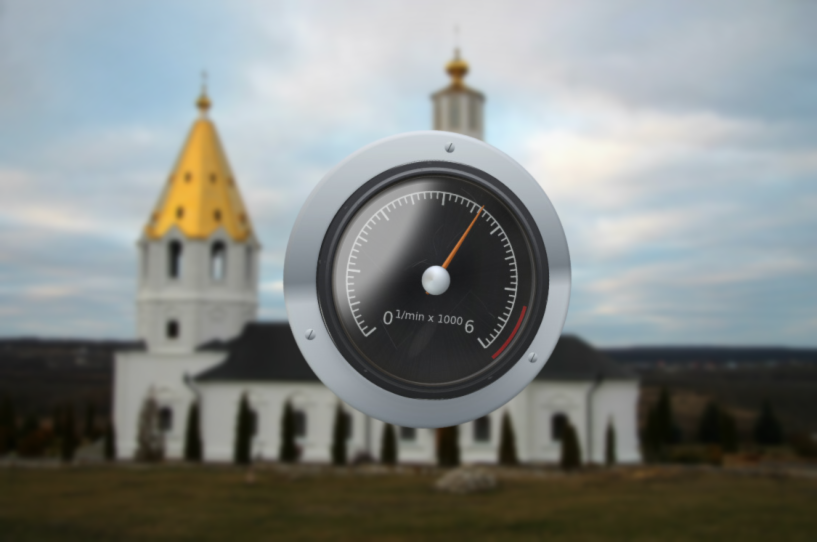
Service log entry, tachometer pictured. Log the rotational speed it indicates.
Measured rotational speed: 3600 rpm
